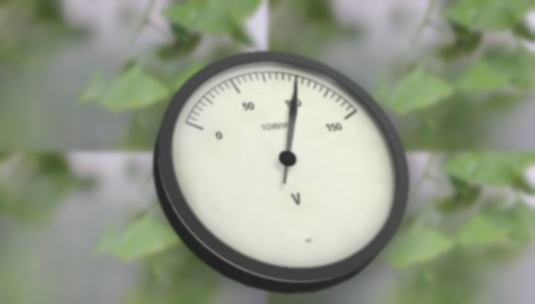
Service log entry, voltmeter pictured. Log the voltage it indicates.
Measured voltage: 100 V
